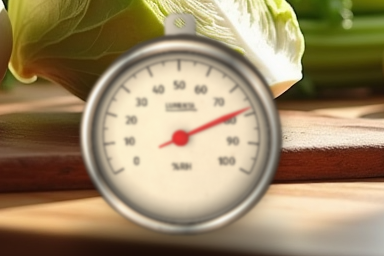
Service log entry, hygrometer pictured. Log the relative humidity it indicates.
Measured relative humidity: 77.5 %
